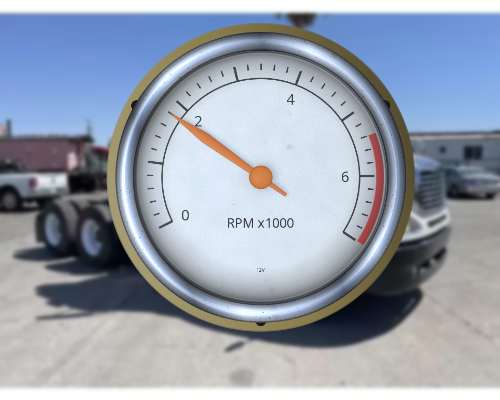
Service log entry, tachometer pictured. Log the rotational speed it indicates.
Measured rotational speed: 1800 rpm
